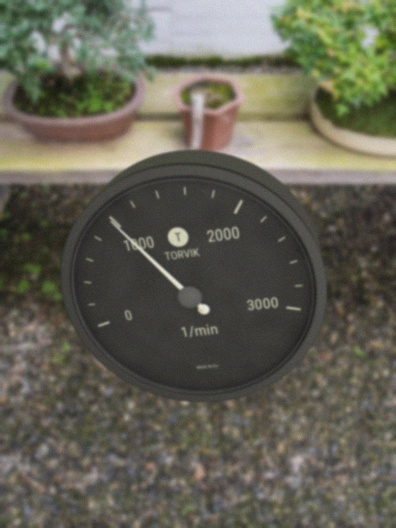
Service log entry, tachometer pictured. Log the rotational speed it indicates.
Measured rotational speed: 1000 rpm
